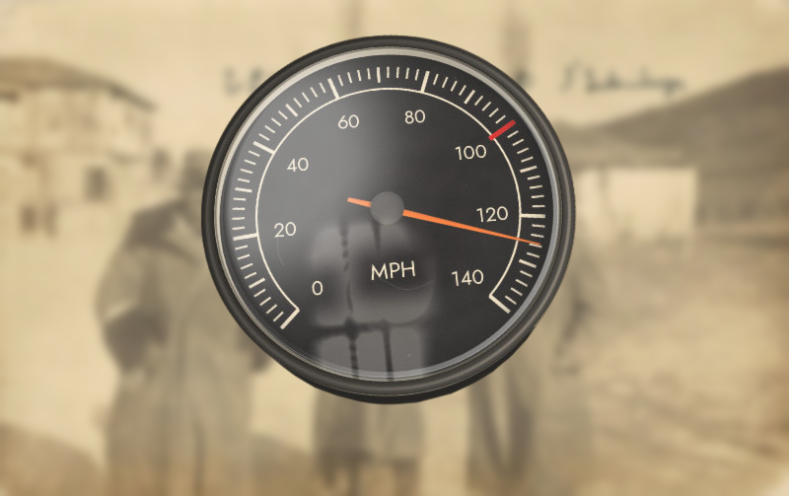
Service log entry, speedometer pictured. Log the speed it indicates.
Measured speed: 126 mph
